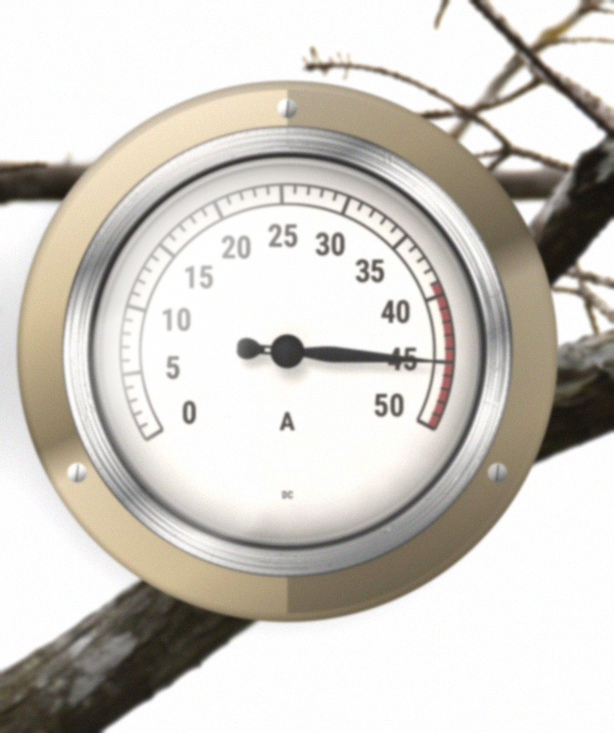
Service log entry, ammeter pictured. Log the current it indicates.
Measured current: 45 A
